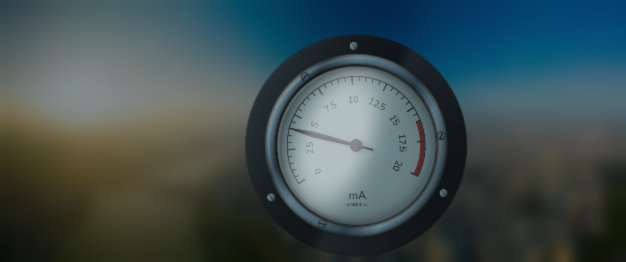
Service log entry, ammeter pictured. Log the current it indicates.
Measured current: 4 mA
